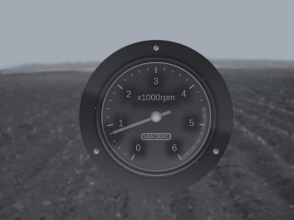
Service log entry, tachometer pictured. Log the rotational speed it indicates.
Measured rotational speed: 800 rpm
